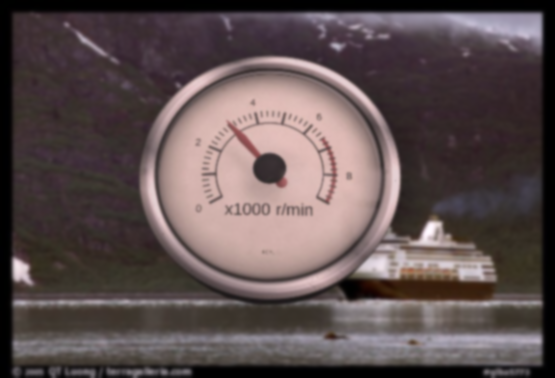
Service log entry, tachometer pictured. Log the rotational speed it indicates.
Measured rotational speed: 3000 rpm
